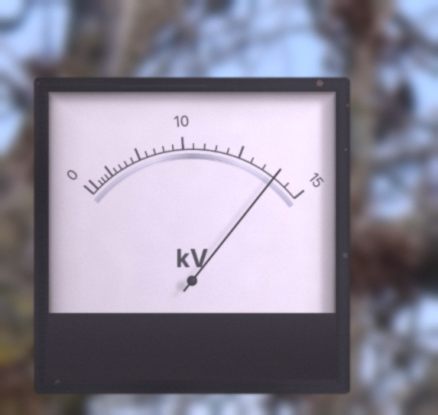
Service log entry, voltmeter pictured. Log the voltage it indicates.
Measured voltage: 14 kV
